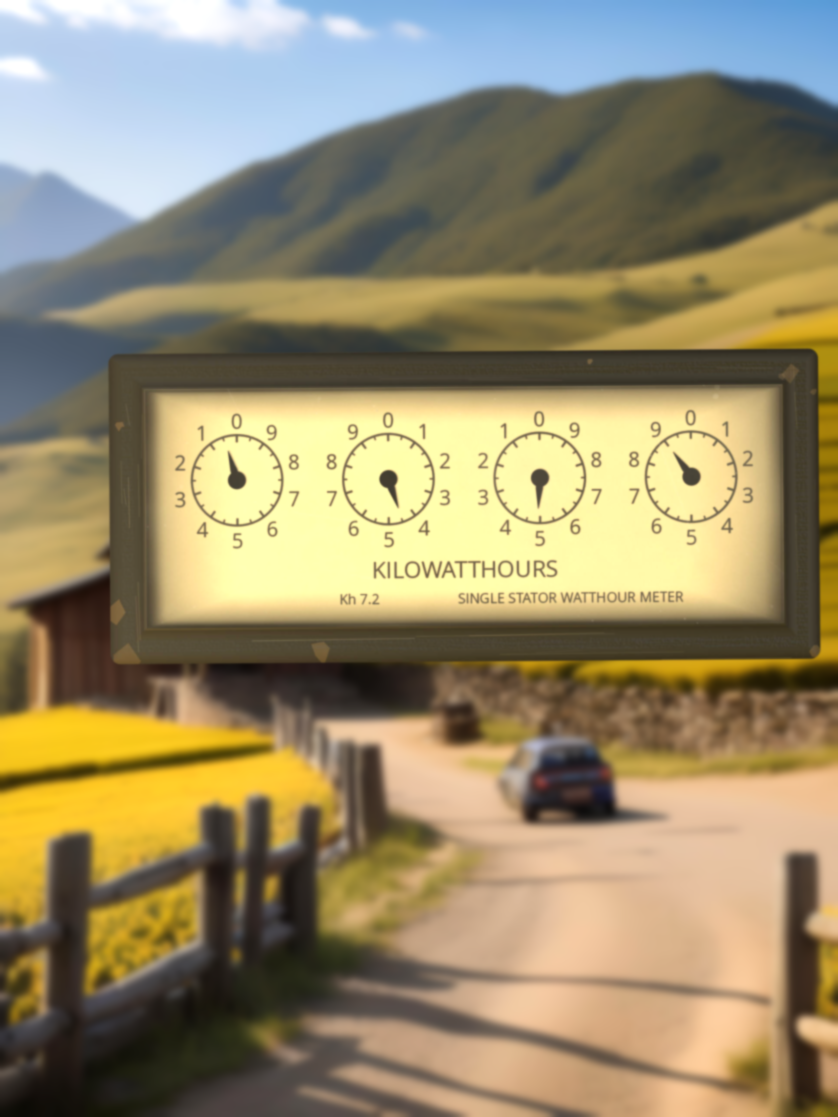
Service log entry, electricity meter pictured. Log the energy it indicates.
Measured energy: 449 kWh
